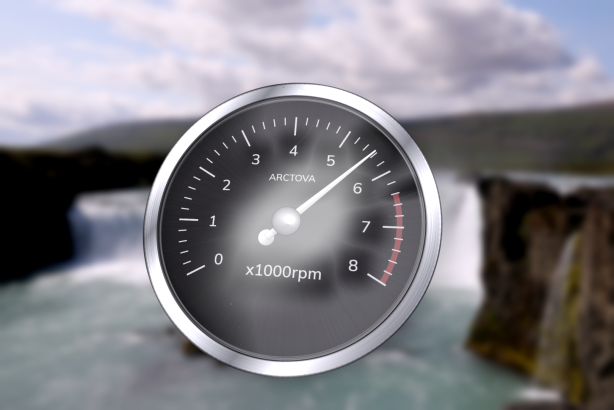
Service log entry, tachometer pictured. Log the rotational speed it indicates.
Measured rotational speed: 5600 rpm
